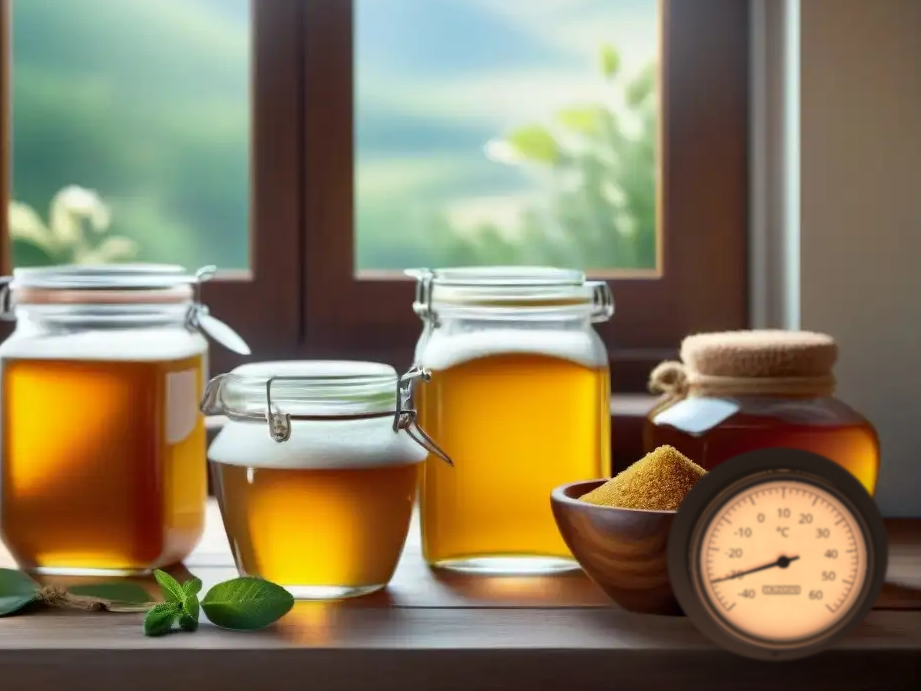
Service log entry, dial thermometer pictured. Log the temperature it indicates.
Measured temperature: -30 °C
